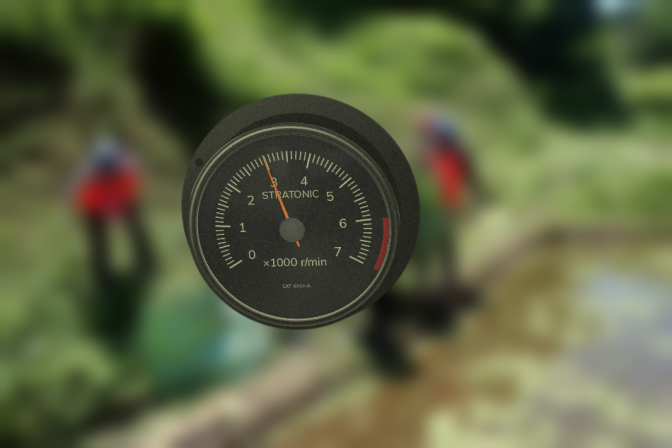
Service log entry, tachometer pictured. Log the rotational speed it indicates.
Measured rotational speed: 3000 rpm
